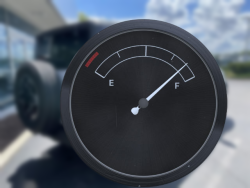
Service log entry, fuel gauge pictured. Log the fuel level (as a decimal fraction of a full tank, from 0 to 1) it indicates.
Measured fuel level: 0.875
